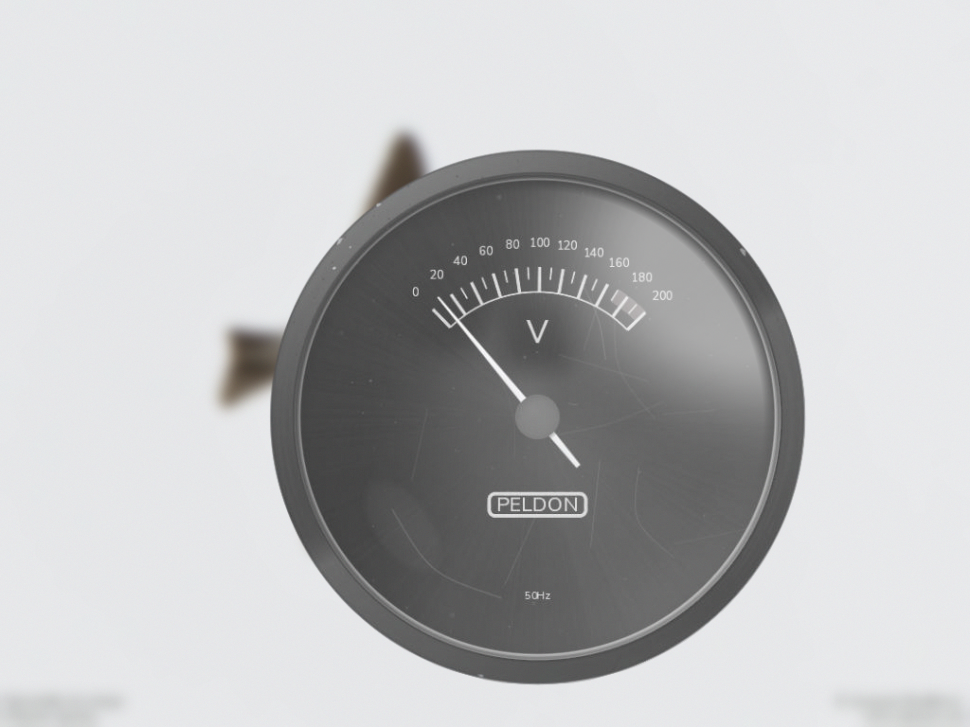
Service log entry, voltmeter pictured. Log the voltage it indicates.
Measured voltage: 10 V
